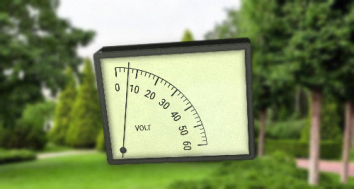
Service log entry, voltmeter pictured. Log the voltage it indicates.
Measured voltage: 6 V
